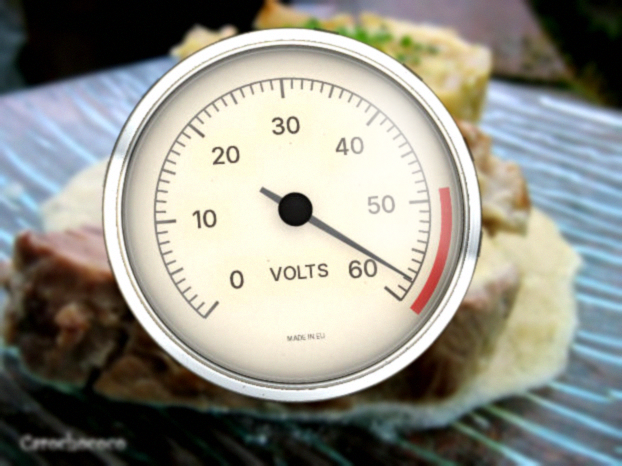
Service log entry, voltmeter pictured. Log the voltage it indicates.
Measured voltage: 58 V
